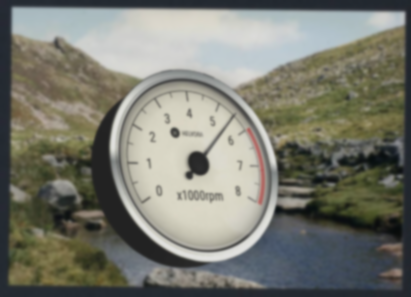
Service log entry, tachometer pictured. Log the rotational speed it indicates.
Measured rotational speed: 5500 rpm
